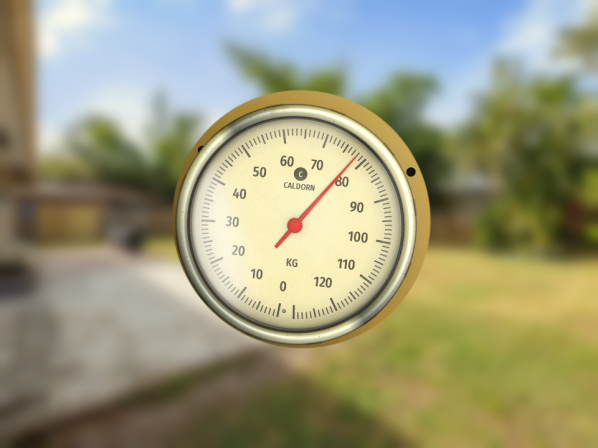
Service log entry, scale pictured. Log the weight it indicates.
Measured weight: 78 kg
